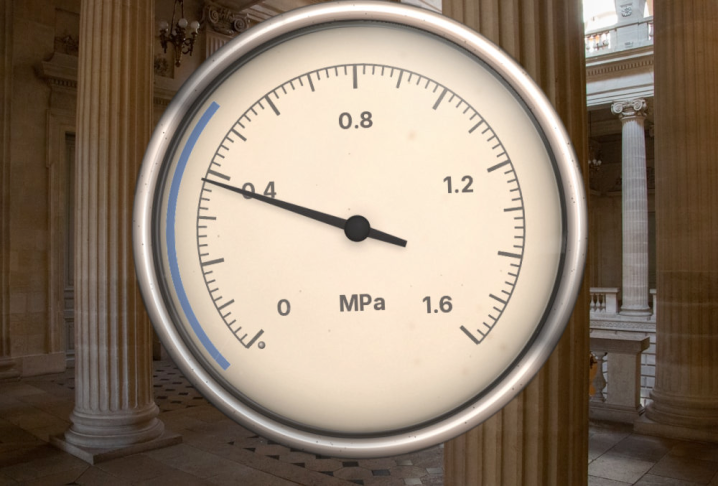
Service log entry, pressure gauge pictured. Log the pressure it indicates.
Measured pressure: 0.38 MPa
